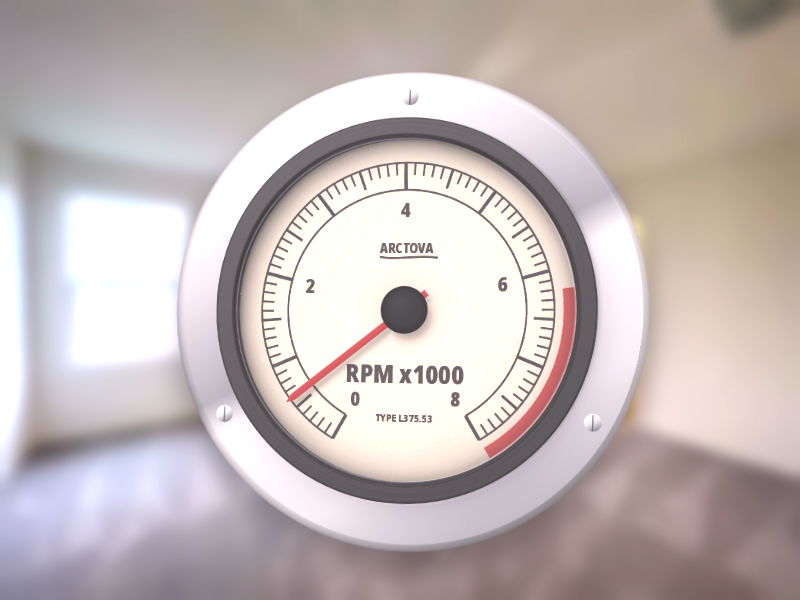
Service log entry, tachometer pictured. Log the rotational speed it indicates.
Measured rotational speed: 600 rpm
